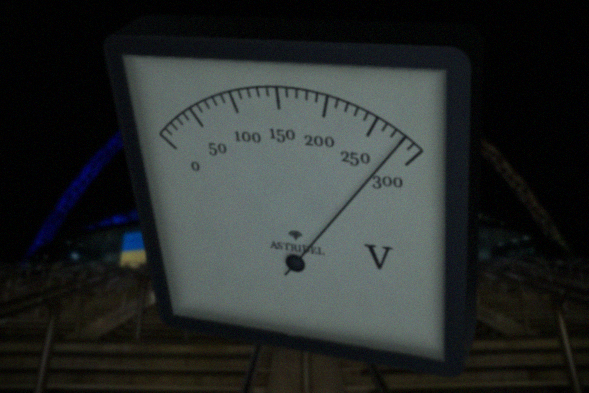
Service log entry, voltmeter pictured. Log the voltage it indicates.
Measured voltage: 280 V
